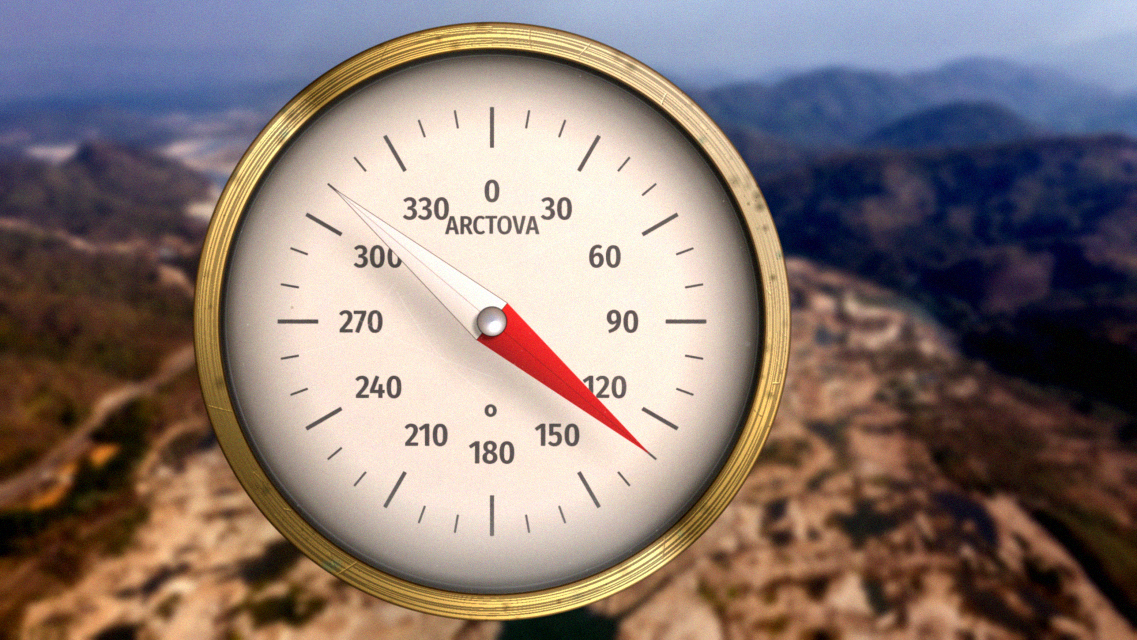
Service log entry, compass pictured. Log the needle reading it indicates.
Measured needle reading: 130 °
